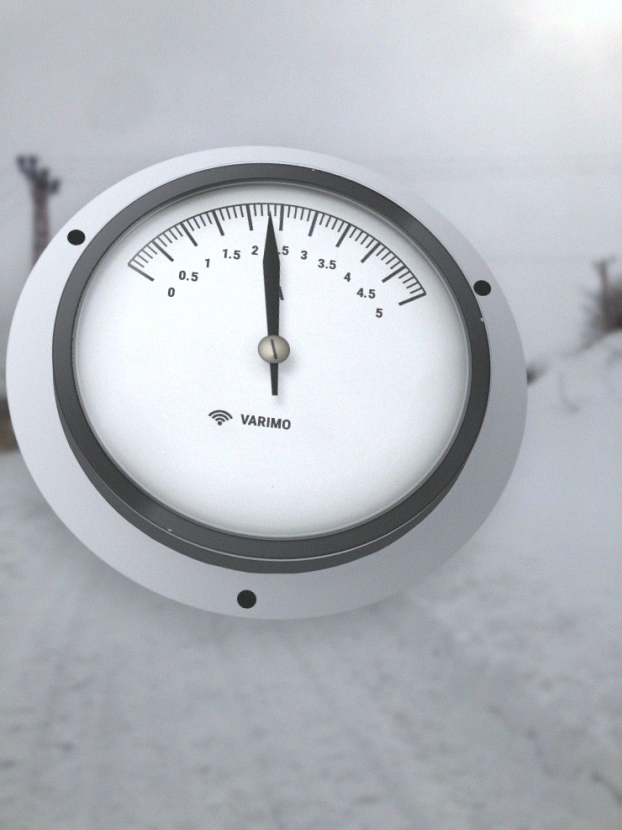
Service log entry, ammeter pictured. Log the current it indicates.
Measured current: 2.3 A
